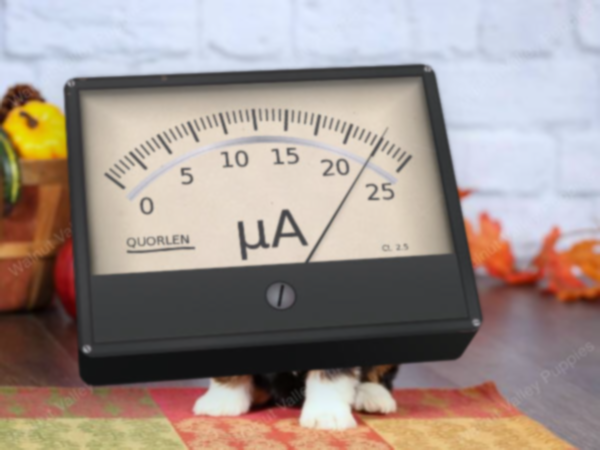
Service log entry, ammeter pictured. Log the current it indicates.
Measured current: 22.5 µA
